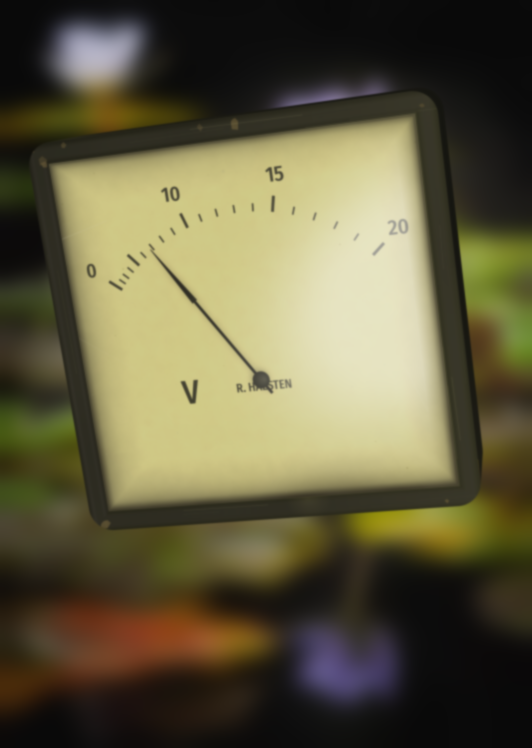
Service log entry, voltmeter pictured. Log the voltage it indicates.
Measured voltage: 7 V
